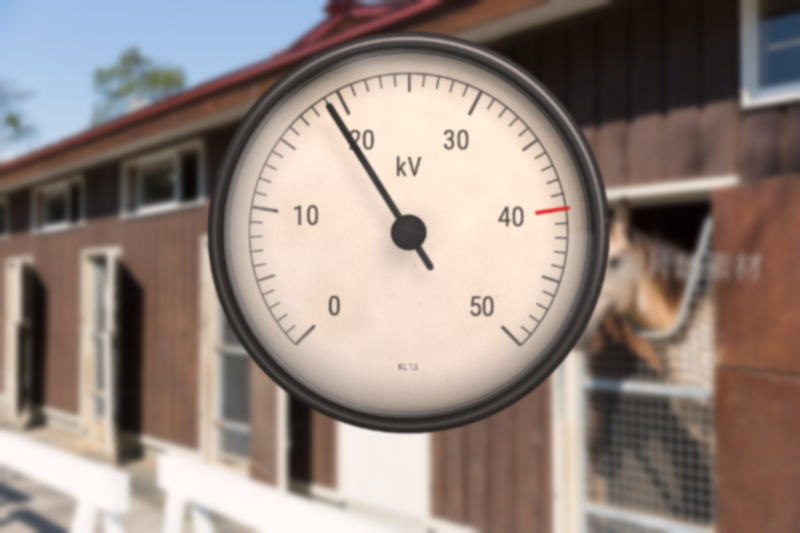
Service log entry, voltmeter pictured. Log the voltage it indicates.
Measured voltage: 19 kV
